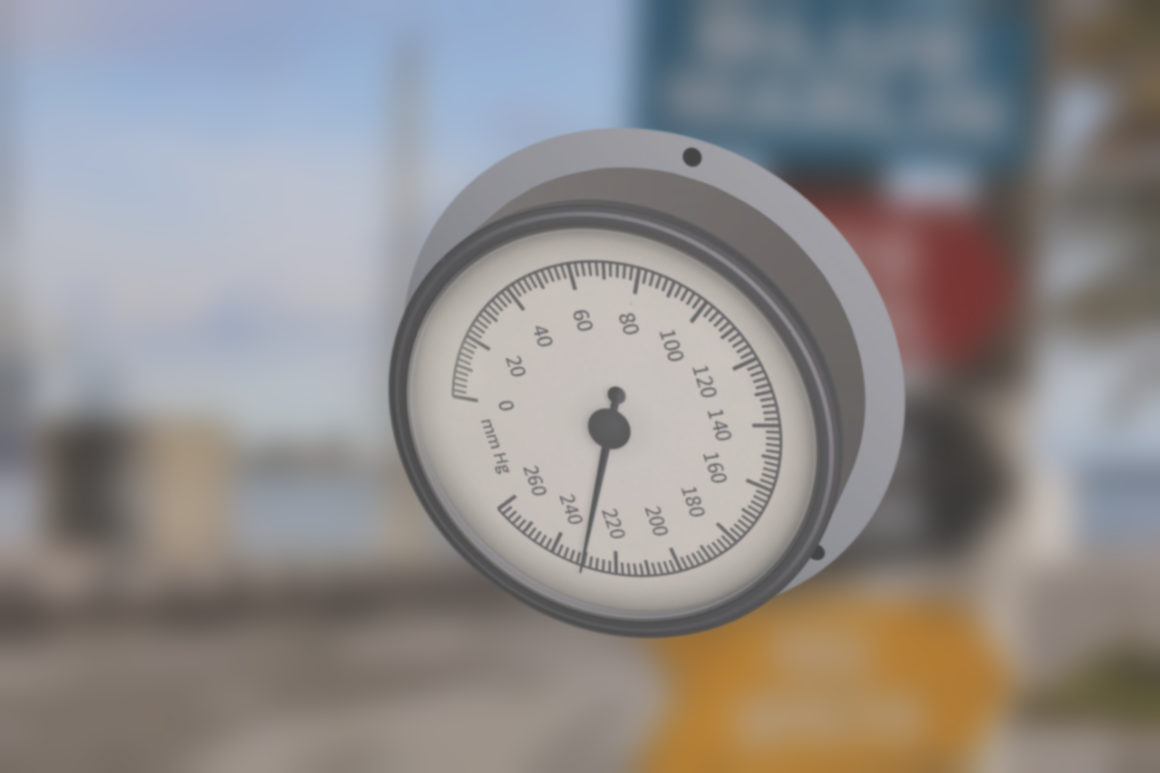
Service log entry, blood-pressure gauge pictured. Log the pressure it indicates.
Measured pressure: 230 mmHg
